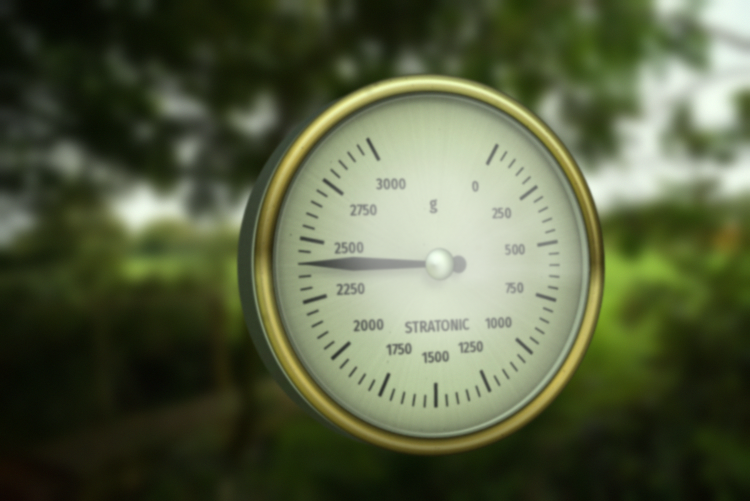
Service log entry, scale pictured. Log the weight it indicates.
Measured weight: 2400 g
